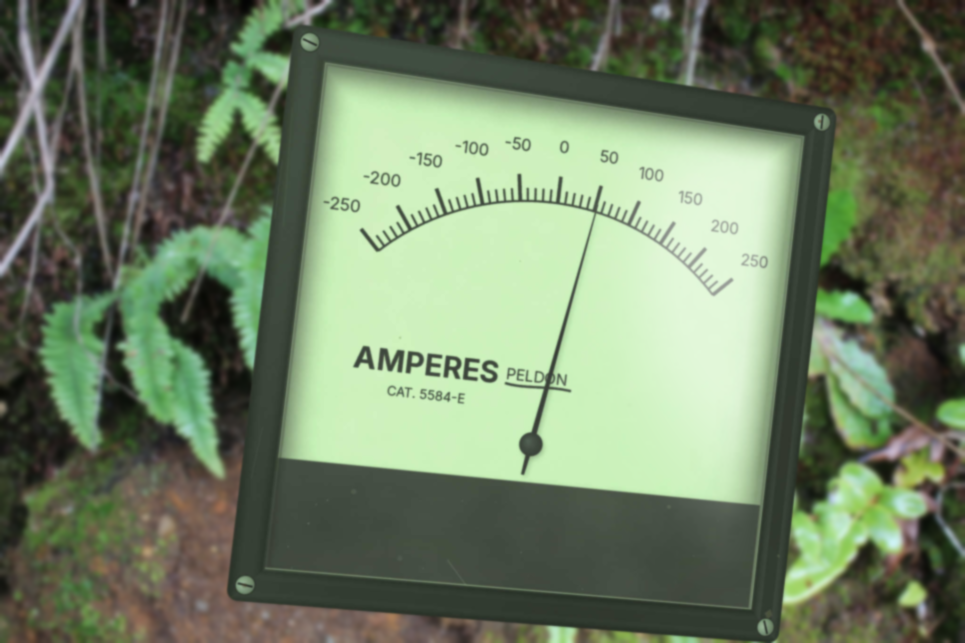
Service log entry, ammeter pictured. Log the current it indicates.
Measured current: 50 A
